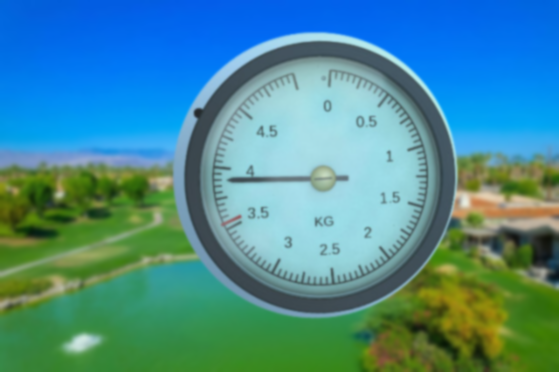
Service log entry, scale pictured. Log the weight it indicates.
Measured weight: 3.9 kg
